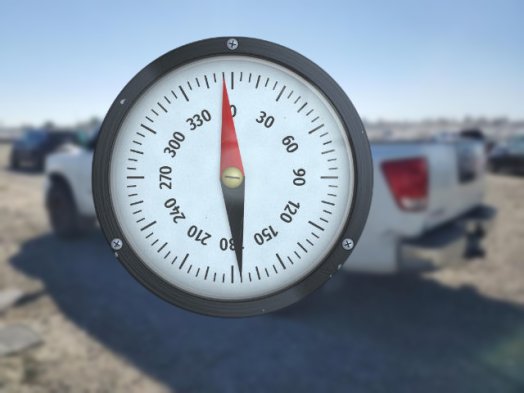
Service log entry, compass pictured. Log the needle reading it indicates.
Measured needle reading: 355 °
